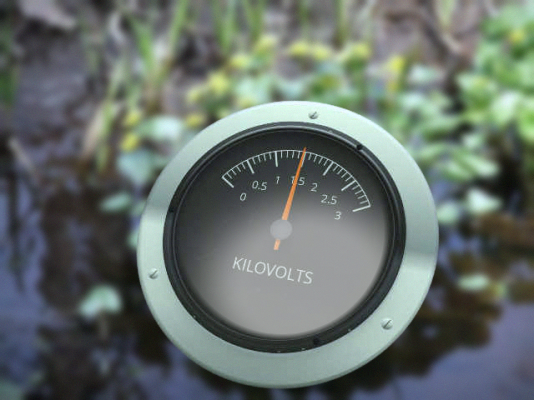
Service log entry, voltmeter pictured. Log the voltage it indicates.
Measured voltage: 1.5 kV
